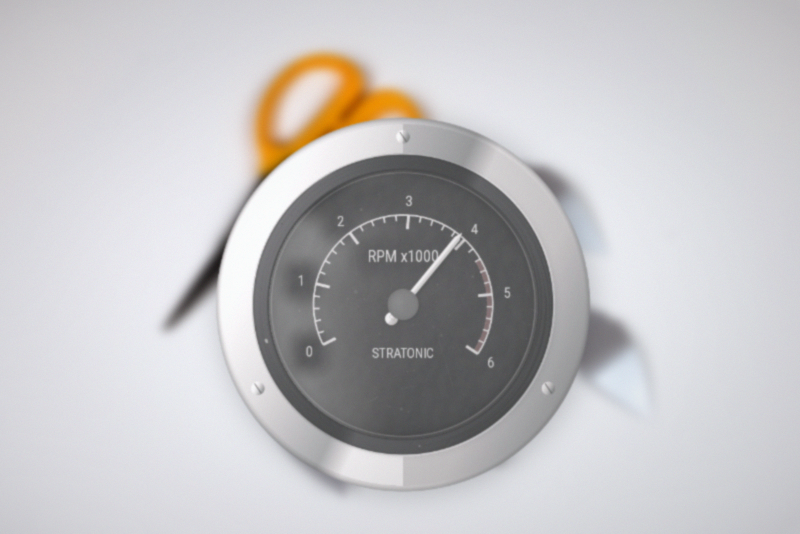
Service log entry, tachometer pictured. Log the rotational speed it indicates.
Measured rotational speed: 3900 rpm
